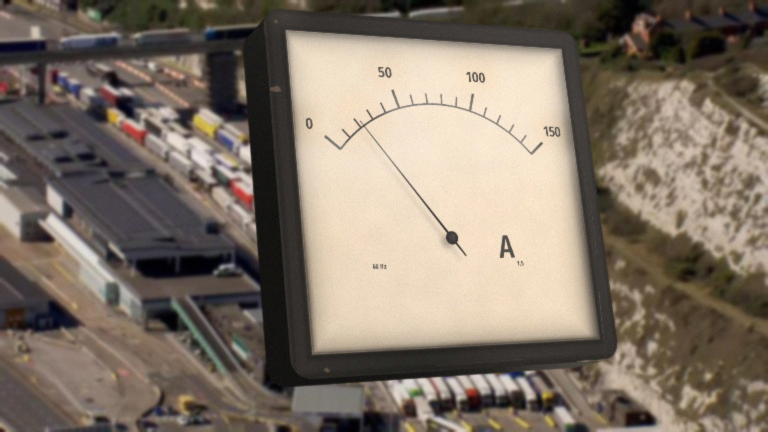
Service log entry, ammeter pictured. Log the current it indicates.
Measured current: 20 A
